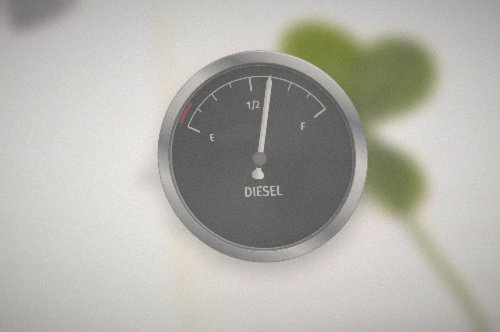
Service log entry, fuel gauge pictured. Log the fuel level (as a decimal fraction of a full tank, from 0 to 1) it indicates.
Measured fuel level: 0.625
